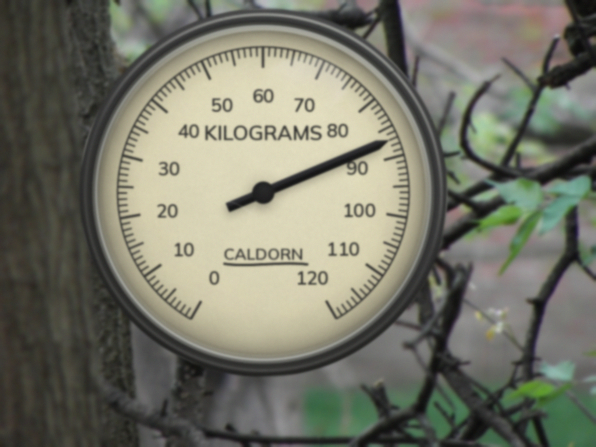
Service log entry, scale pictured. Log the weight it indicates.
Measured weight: 87 kg
